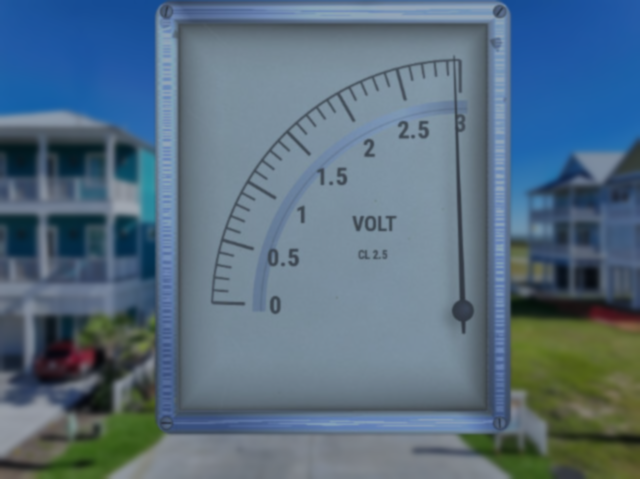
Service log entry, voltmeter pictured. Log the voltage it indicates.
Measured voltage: 2.95 V
